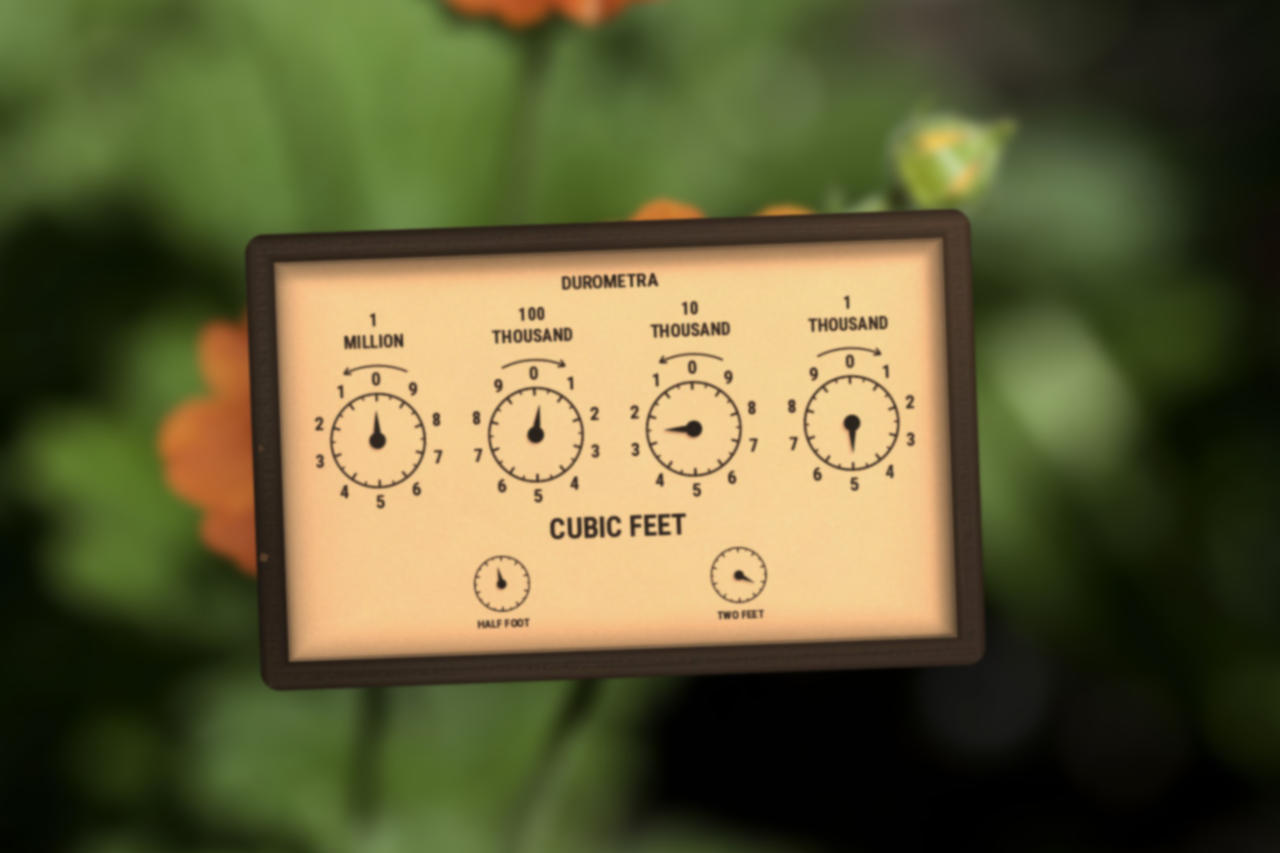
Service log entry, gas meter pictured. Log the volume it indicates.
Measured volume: 2500 ft³
